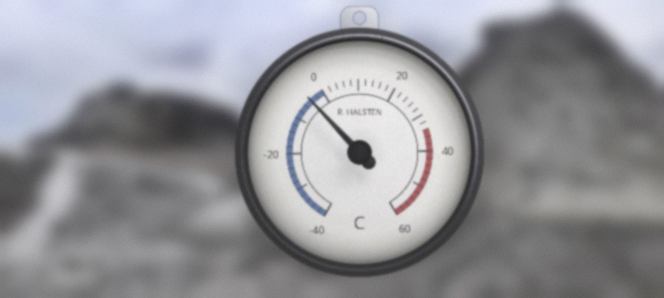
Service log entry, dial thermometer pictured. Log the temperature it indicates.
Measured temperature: -4 °C
